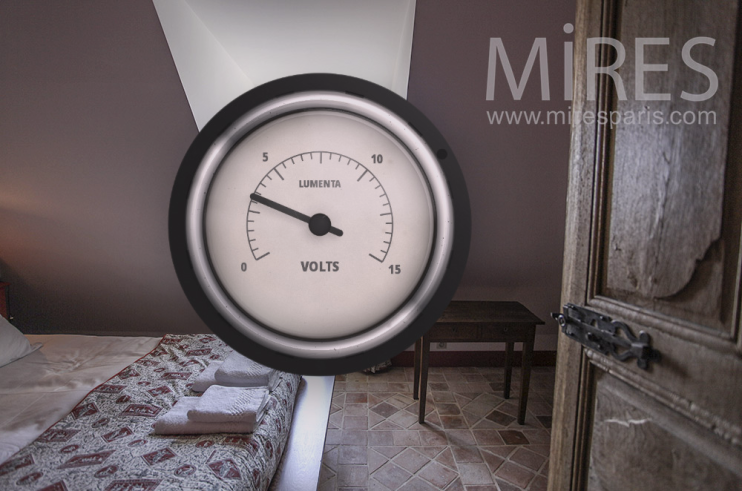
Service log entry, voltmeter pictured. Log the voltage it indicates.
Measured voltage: 3.25 V
